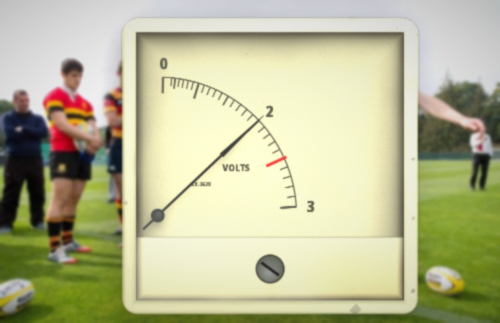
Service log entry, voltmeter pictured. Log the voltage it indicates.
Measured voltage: 2 V
